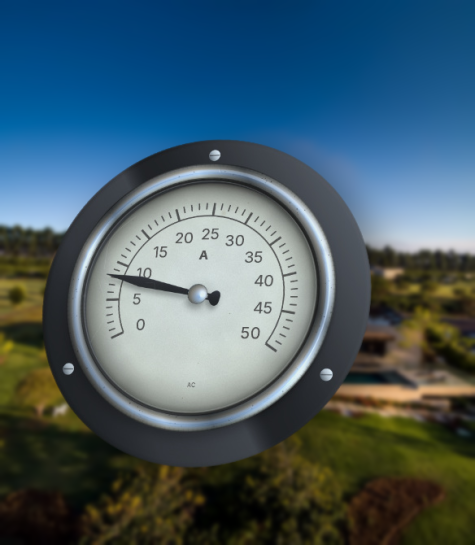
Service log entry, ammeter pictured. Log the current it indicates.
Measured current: 8 A
